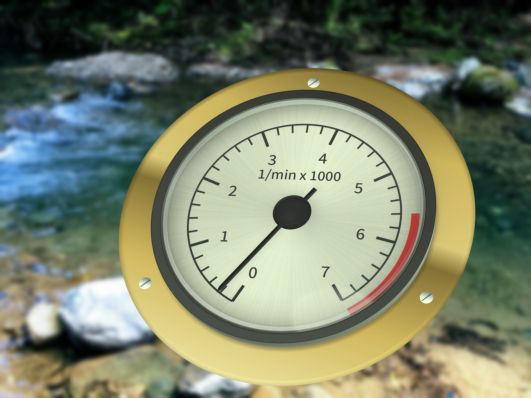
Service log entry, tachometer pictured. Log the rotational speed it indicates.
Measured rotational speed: 200 rpm
